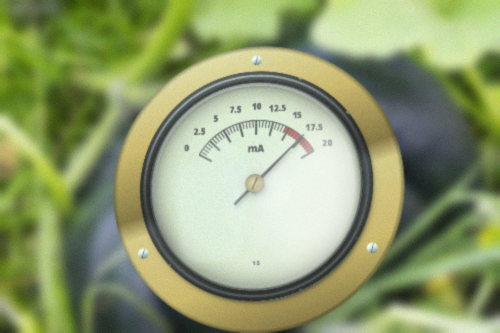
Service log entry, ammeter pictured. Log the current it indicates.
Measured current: 17.5 mA
